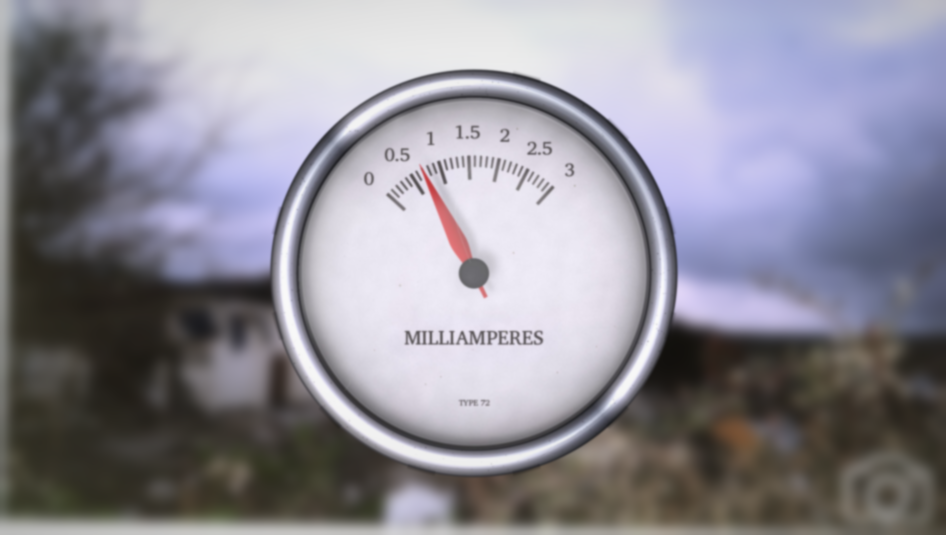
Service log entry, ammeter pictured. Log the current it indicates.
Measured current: 0.7 mA
